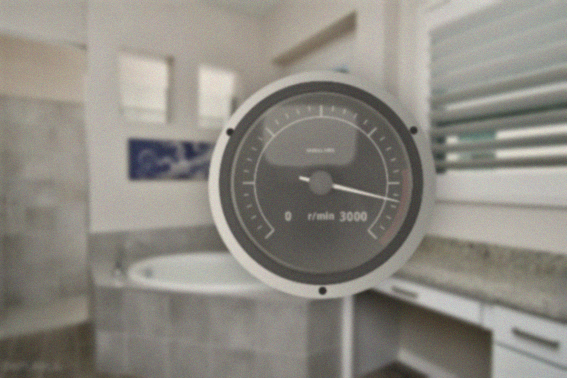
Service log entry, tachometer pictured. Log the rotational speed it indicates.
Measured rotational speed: 2650 rpm
